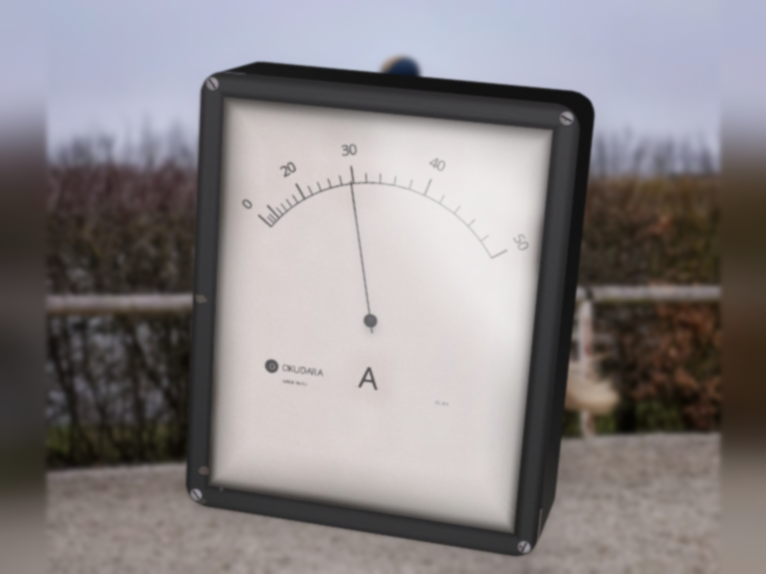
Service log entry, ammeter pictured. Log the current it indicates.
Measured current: 30 A
